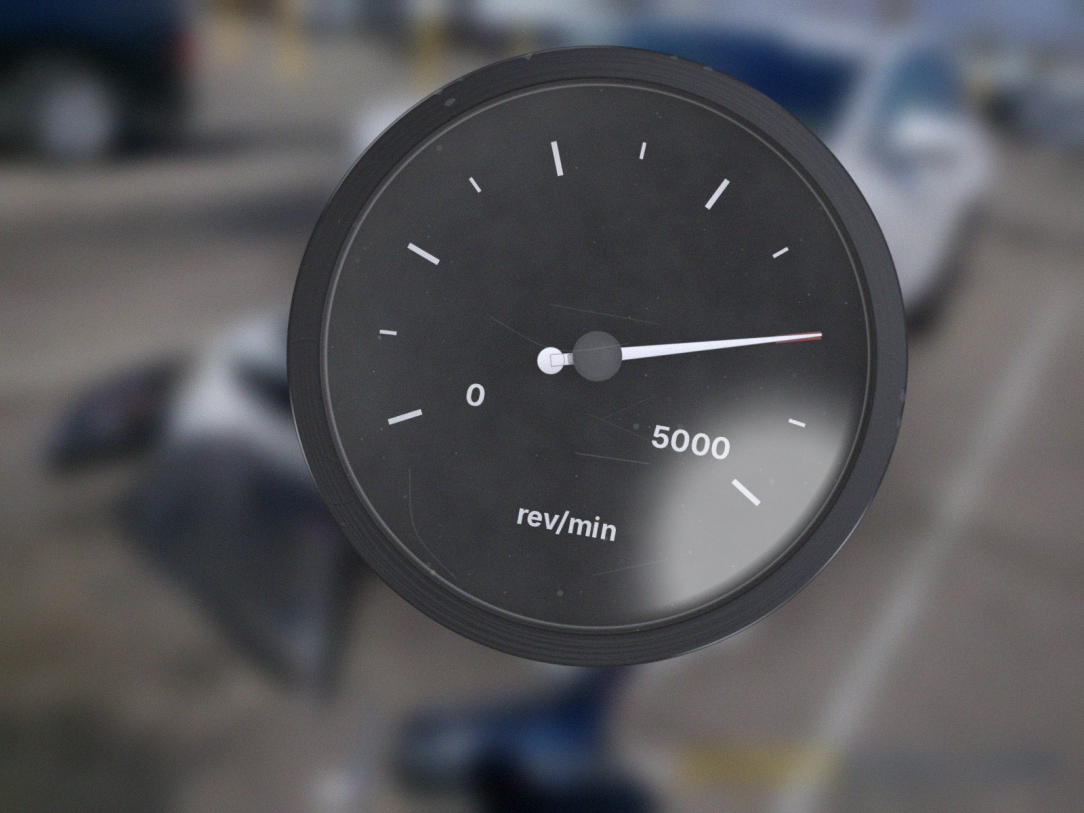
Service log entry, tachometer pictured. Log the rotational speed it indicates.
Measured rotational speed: 4000 rpm
